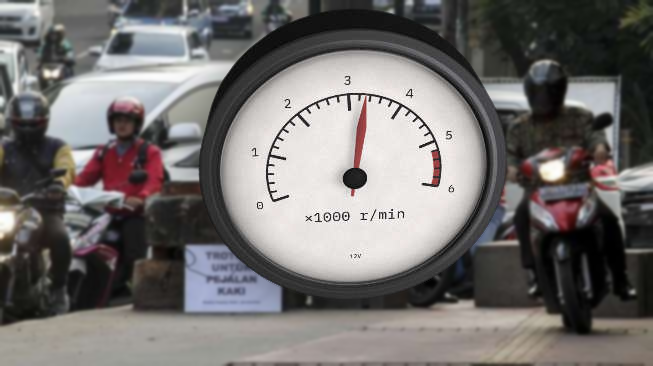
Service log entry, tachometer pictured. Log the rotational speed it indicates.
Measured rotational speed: 3300 rpm
